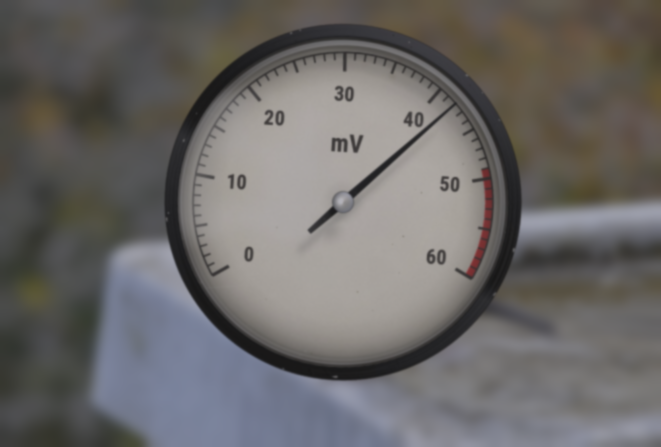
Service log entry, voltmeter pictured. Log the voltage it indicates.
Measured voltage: 42 mV
